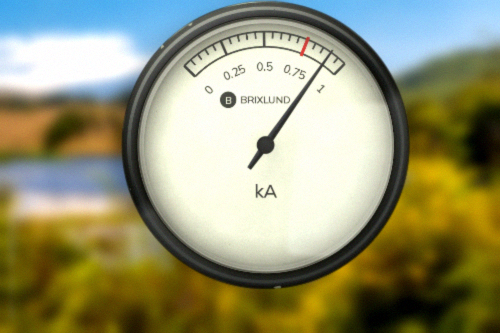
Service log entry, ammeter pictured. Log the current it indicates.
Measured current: 0.9 kA
